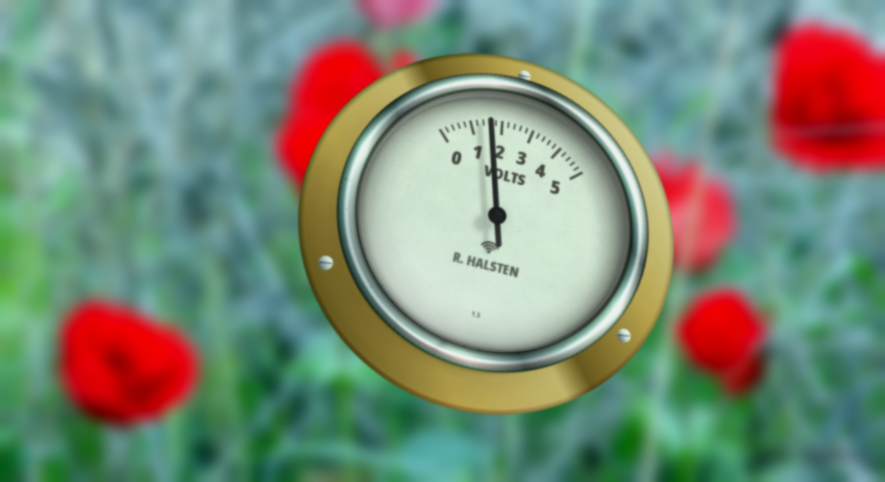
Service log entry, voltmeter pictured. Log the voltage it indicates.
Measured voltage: 1.6 V
